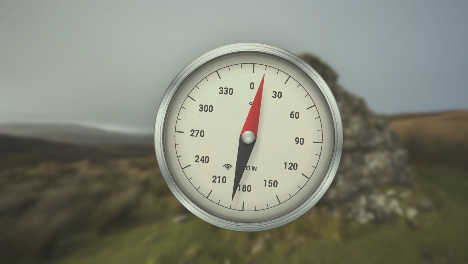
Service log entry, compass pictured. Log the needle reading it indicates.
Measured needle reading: 10 °
